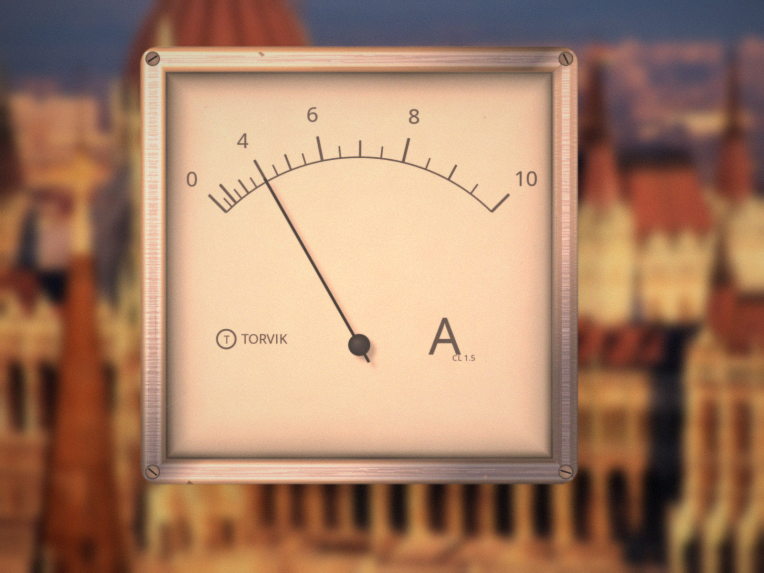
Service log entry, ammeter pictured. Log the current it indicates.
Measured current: 4 A
